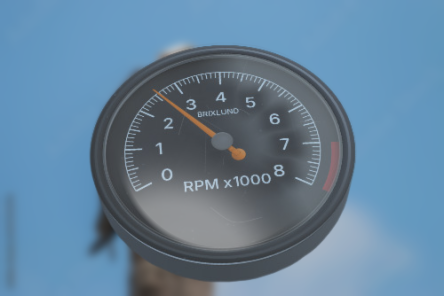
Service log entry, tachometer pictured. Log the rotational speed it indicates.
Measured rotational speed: 2500 rpm
